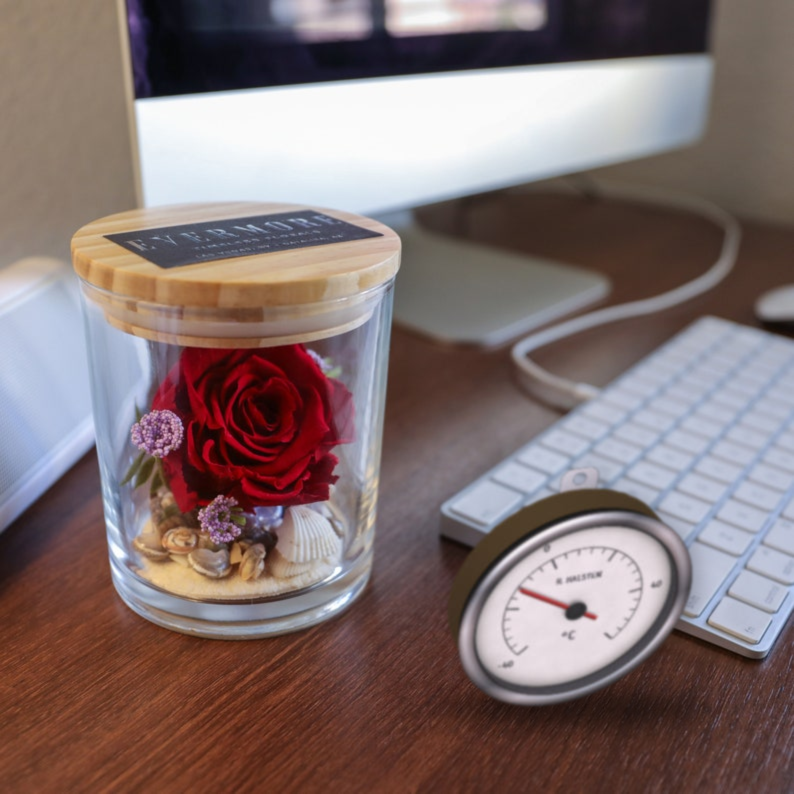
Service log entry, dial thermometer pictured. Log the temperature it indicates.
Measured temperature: -12 °C
